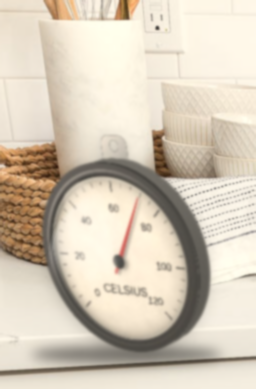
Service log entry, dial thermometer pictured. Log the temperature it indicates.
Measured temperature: 72 °C
